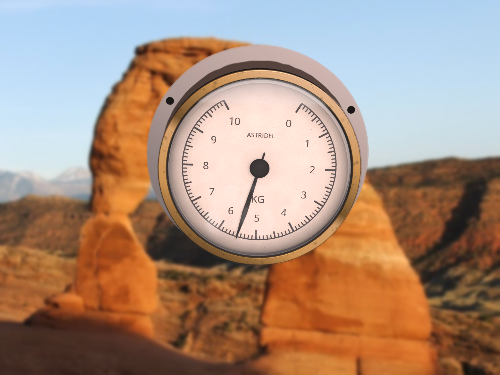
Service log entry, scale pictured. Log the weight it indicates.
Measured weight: 5.5 kg
